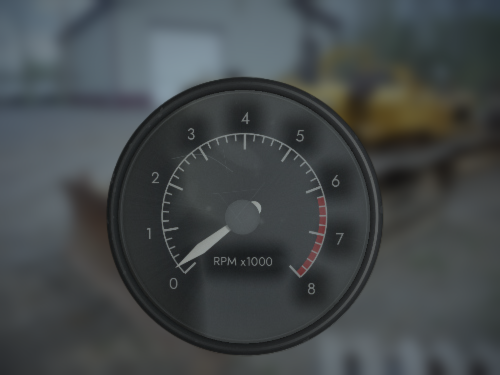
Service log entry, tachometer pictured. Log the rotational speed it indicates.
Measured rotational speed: 200 rpm
